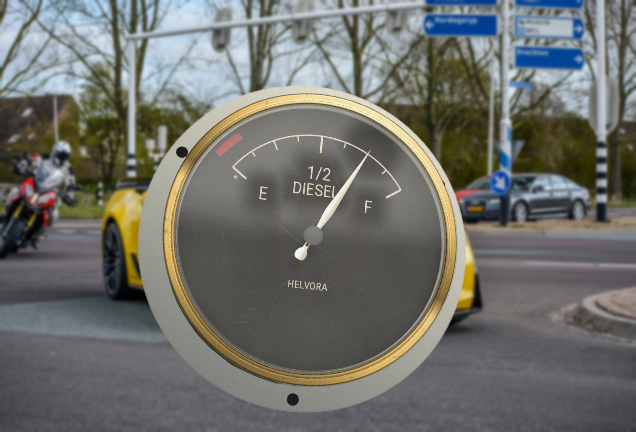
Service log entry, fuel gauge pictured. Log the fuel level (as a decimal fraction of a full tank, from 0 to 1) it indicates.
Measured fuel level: 0.75
